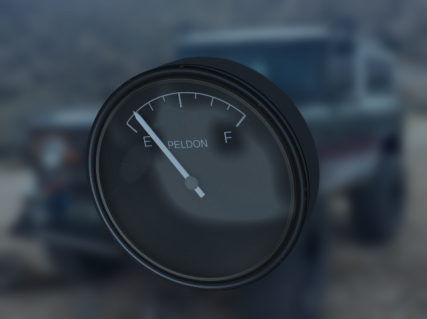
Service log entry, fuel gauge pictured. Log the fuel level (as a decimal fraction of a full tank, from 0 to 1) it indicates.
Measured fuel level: 0.125
